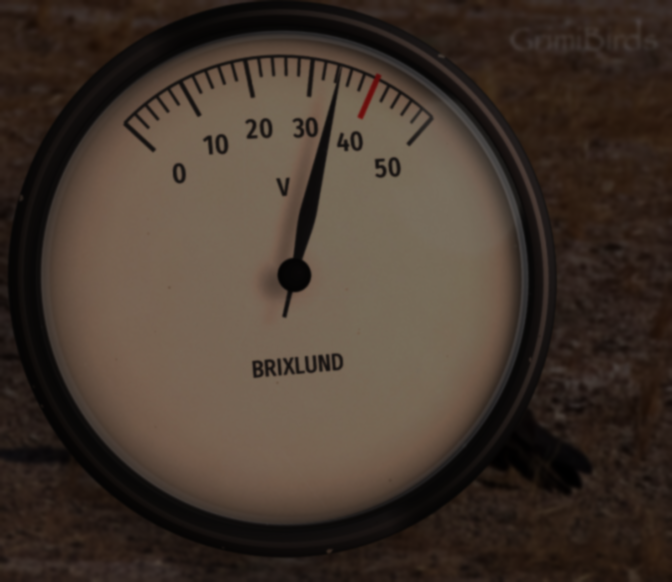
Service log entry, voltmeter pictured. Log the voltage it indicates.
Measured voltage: 34 V
